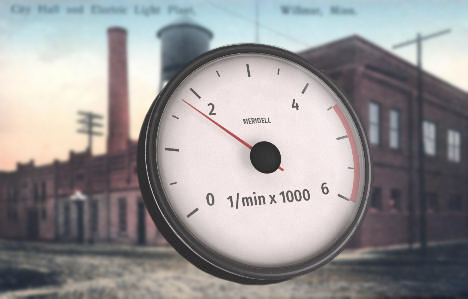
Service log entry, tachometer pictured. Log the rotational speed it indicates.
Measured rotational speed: 1750 rpm
